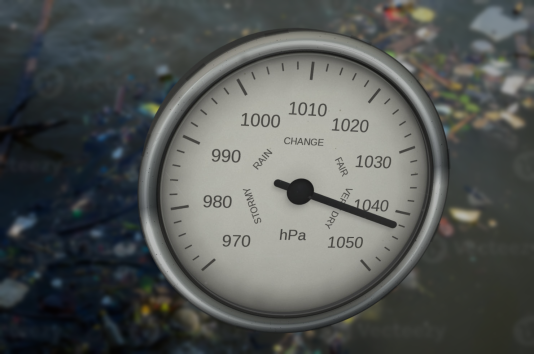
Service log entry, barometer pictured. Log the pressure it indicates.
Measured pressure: 1042 hPa
